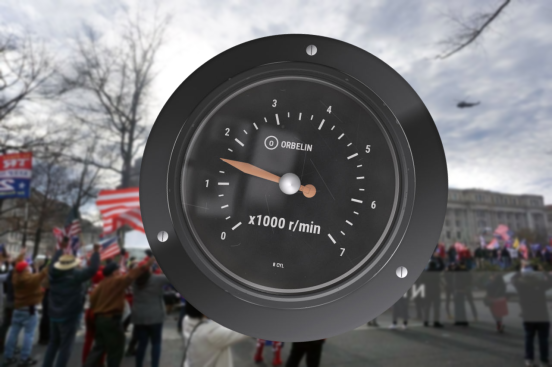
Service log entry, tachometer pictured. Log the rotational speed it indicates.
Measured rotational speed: 1500 rpm
